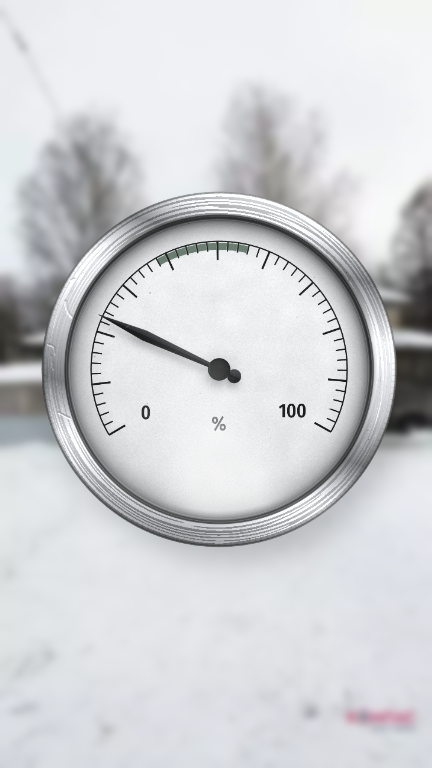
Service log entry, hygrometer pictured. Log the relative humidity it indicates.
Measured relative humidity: 23 %
